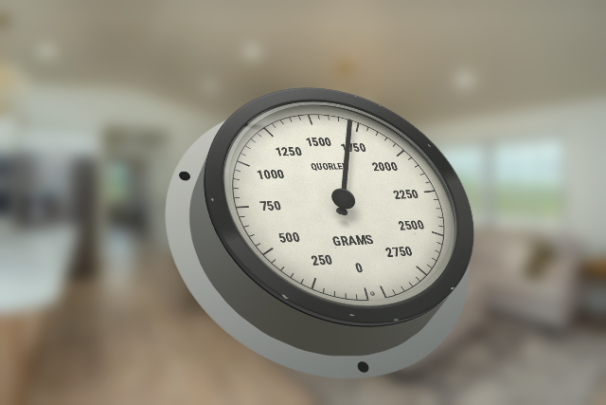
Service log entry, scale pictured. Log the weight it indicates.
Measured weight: 1700 g
